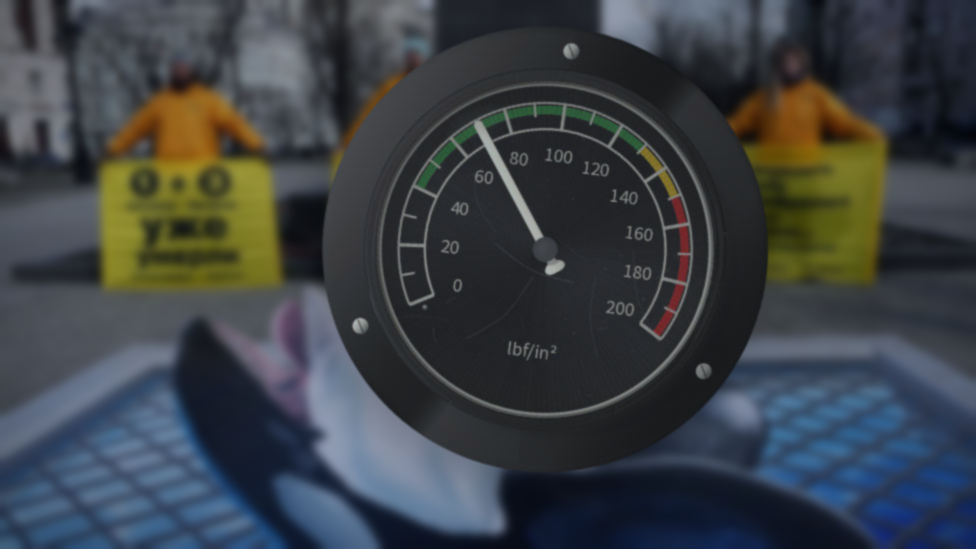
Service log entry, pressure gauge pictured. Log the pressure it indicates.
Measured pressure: 70 psi
